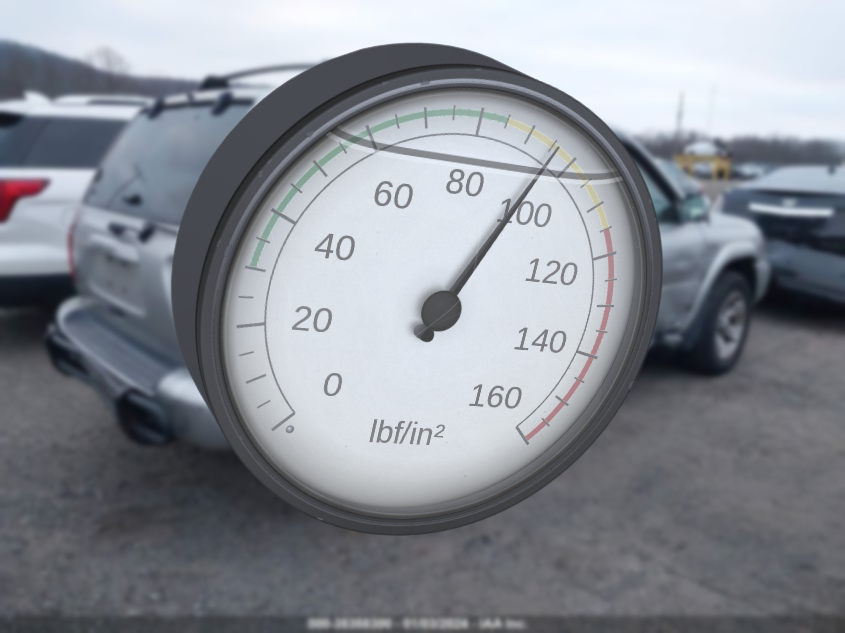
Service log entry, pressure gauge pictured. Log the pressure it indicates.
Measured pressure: 95 psi
